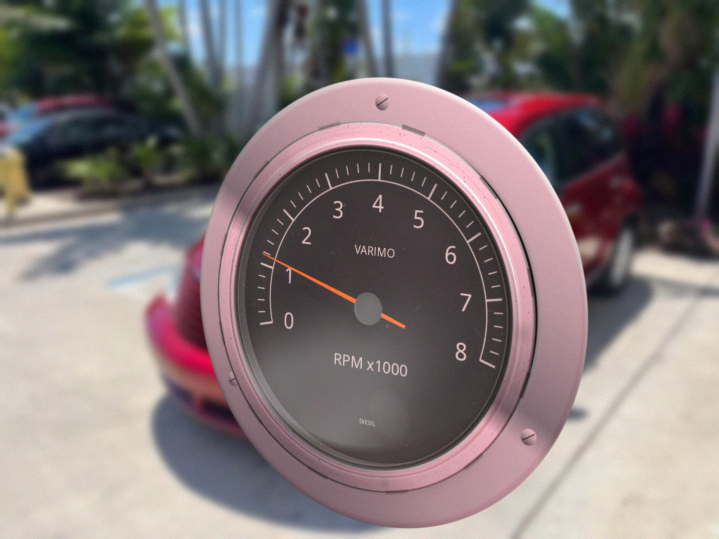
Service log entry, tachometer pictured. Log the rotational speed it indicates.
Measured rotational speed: 1200 rpm
